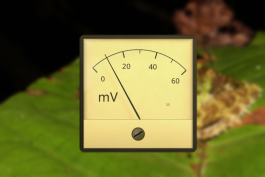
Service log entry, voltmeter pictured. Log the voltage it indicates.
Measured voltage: 10 mV
